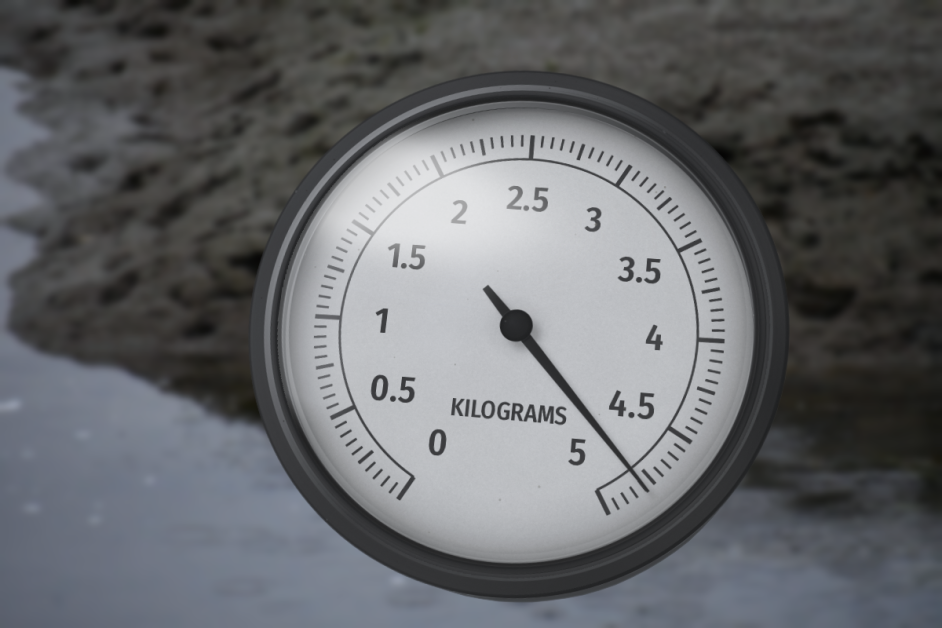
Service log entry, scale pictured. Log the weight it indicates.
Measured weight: 4.8 kg
